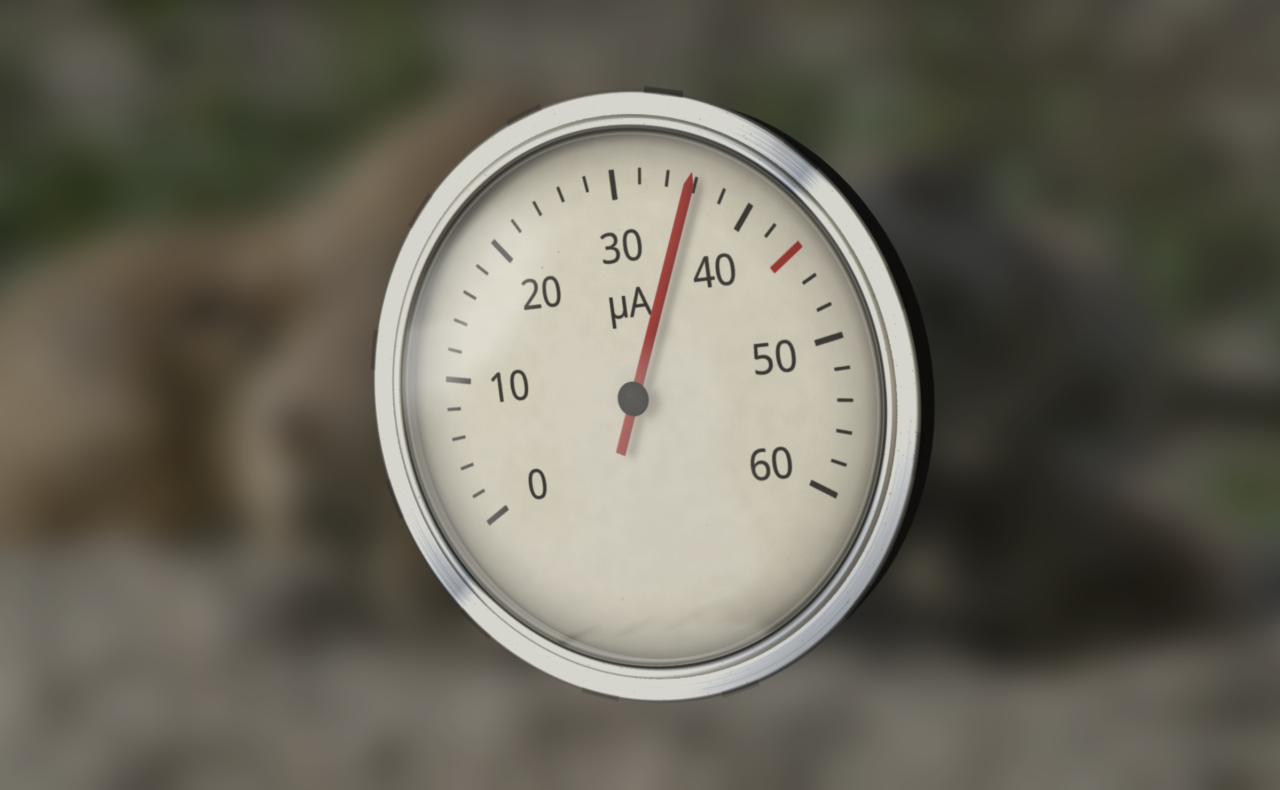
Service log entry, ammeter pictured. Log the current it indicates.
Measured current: 36 µA
